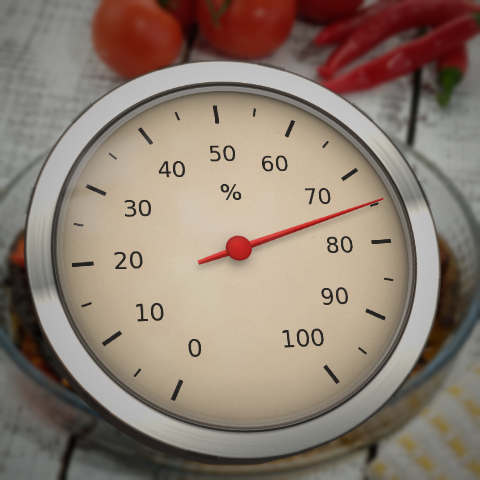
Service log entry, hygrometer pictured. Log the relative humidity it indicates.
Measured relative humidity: 75 %
